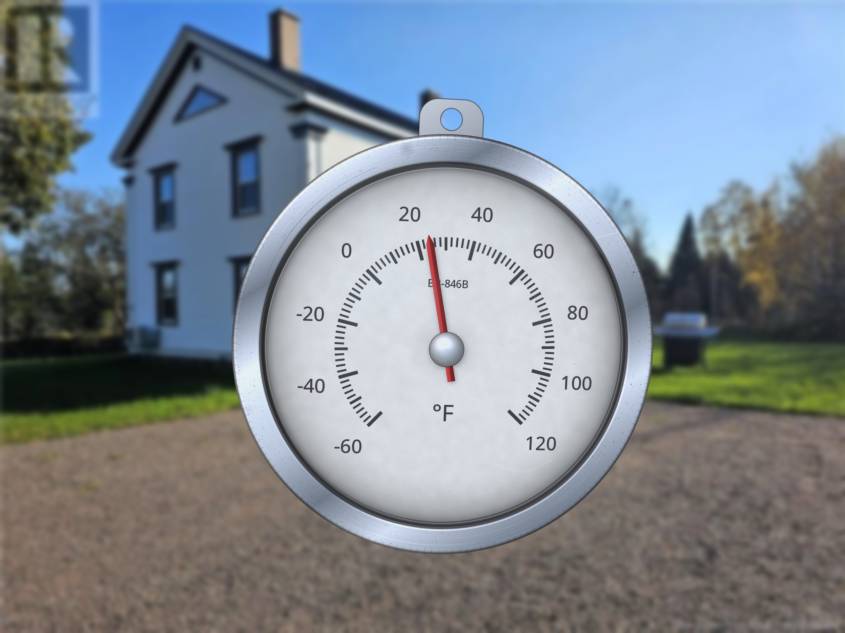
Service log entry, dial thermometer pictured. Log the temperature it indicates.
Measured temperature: 24 °F
